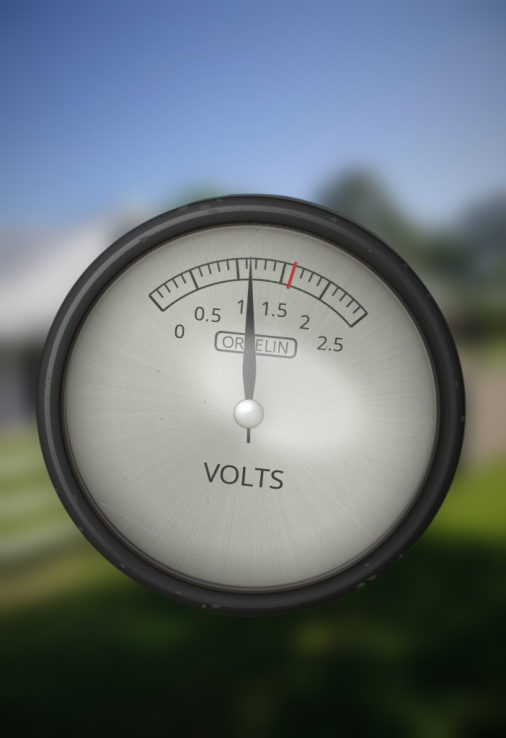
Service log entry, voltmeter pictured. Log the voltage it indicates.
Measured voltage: 1.15 V
